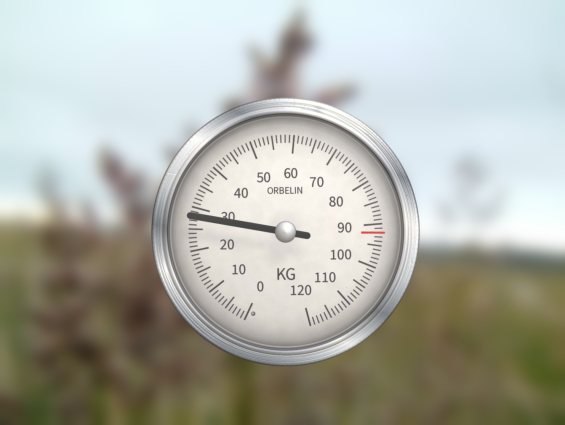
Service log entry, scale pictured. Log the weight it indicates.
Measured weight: 28 kg
